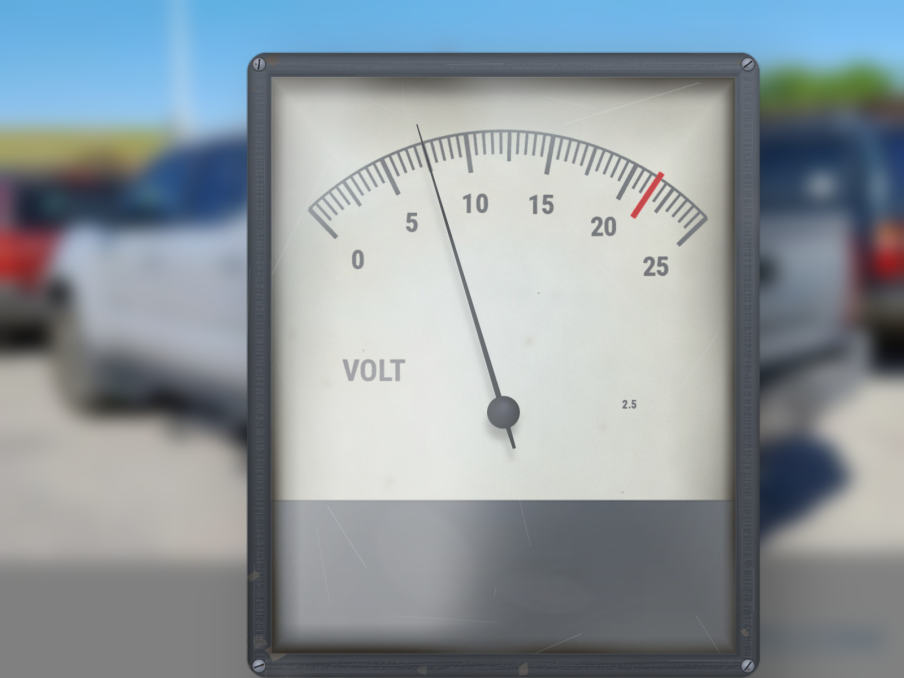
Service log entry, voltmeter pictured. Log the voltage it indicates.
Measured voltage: 7.5 V
